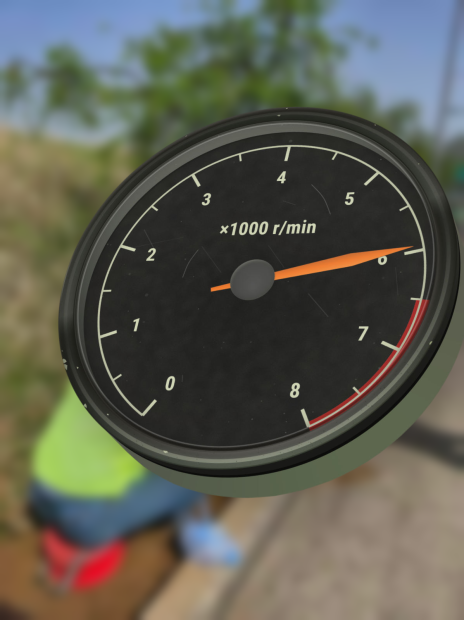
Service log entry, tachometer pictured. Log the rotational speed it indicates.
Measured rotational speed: 6000 rpm
